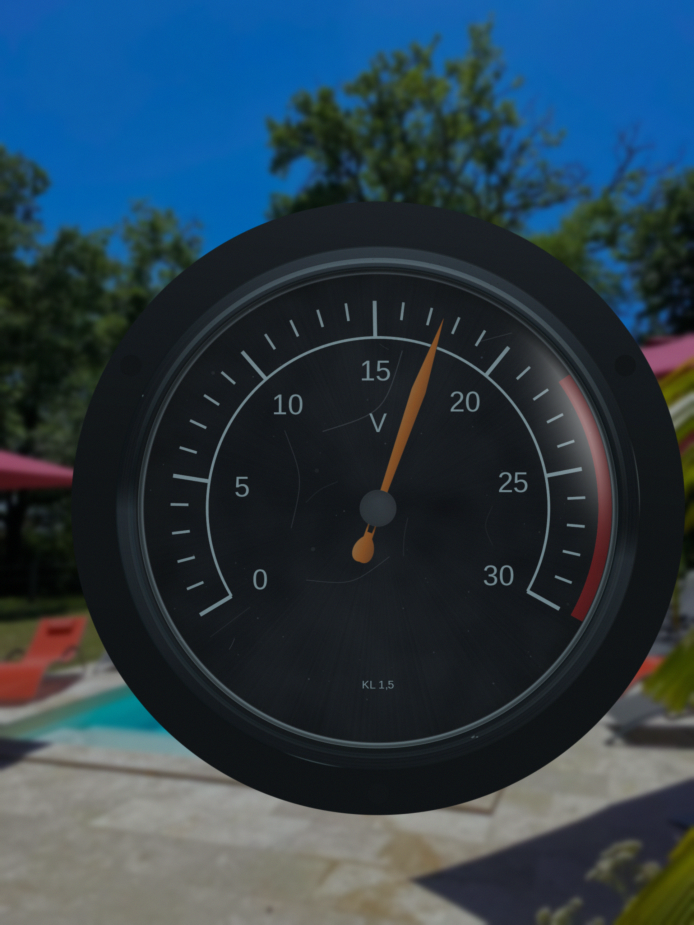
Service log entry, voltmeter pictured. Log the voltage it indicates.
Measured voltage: 17.5 V
